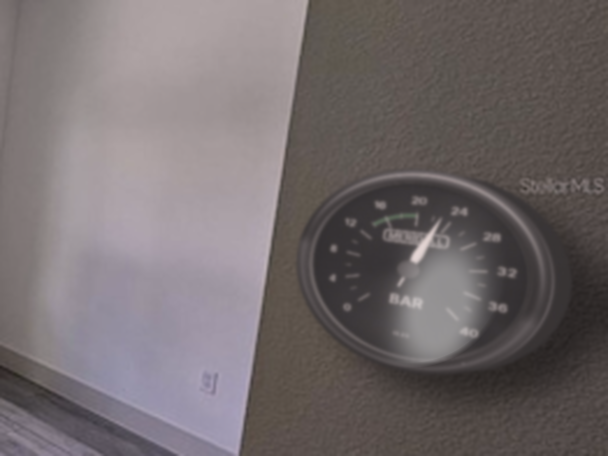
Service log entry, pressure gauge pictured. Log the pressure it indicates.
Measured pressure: 23 bar
